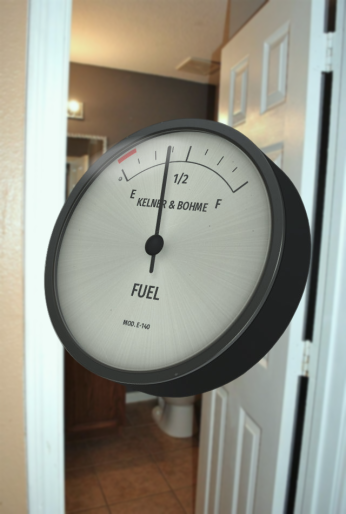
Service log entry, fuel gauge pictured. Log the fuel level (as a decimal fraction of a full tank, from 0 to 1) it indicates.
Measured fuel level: 0.375
